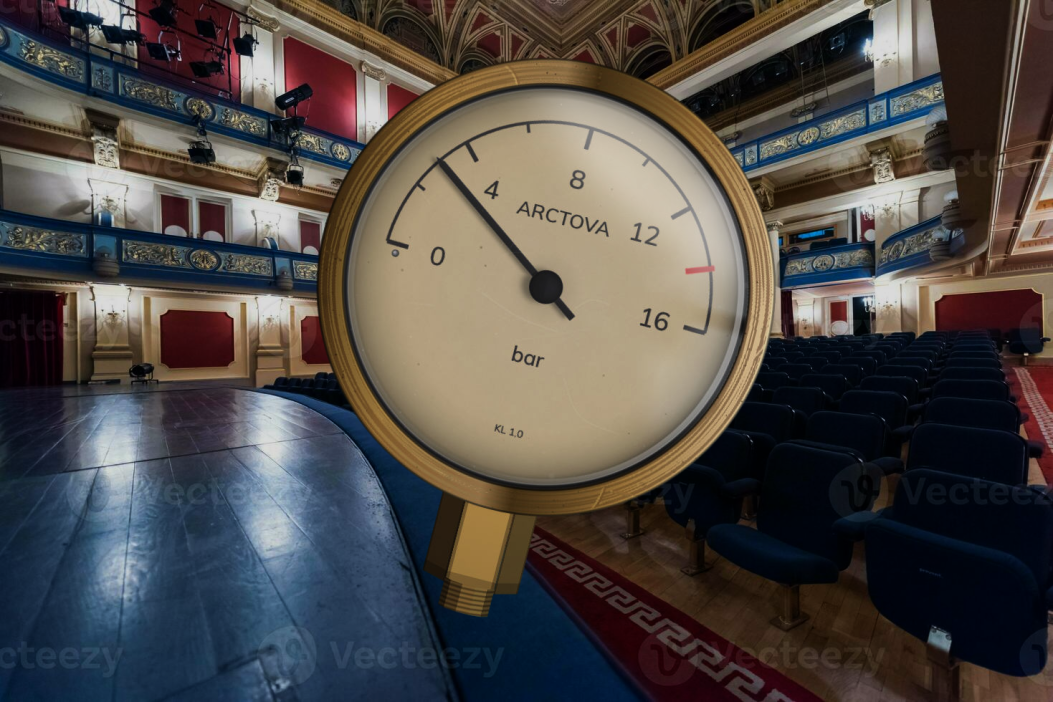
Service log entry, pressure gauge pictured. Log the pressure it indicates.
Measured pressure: 3 bar
